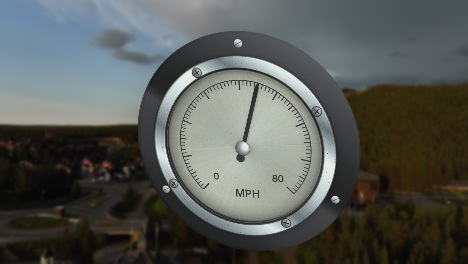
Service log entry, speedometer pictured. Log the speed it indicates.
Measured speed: 45 mph
